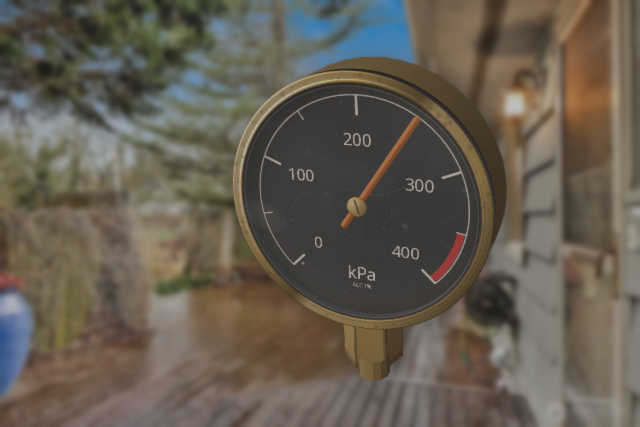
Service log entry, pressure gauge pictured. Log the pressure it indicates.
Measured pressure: 250 kPa
